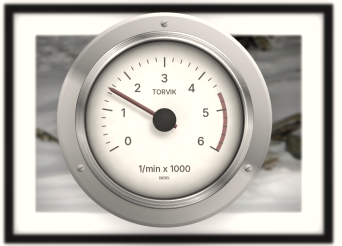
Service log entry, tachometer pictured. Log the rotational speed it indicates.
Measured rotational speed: 1500 rpm
